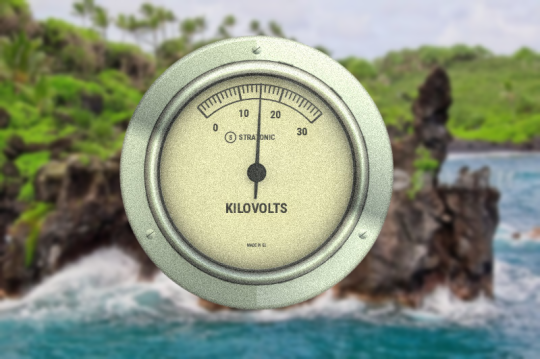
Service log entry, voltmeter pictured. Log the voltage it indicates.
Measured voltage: 15 kV
